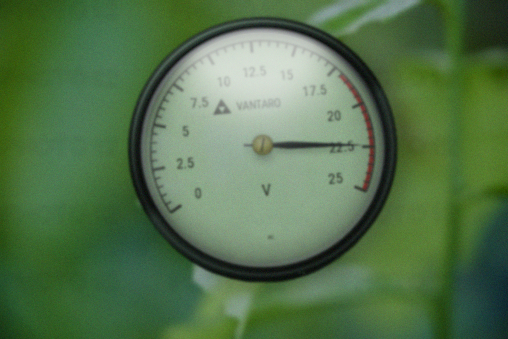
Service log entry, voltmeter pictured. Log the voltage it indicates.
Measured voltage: 22.5 V
